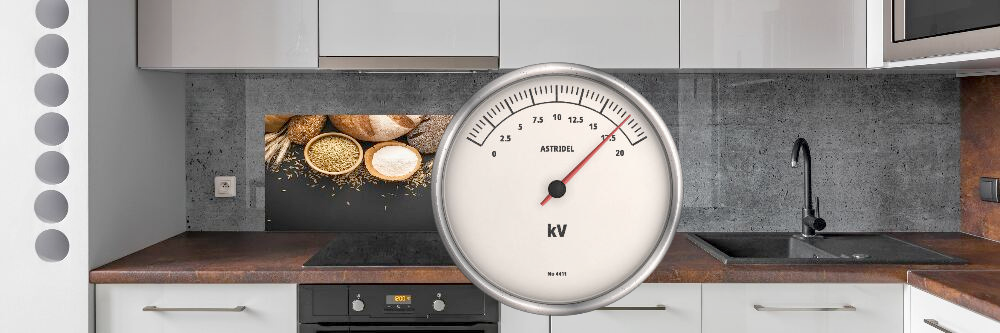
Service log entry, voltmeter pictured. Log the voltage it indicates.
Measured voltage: 17.5 kV
